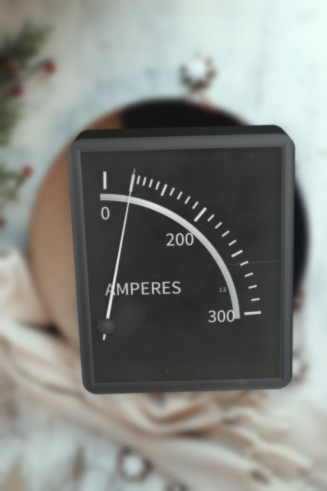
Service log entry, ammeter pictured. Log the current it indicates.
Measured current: 100 A
